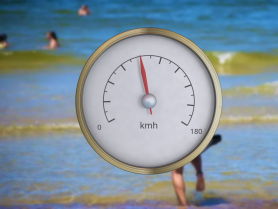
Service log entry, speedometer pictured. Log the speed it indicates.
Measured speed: 80 km/h
